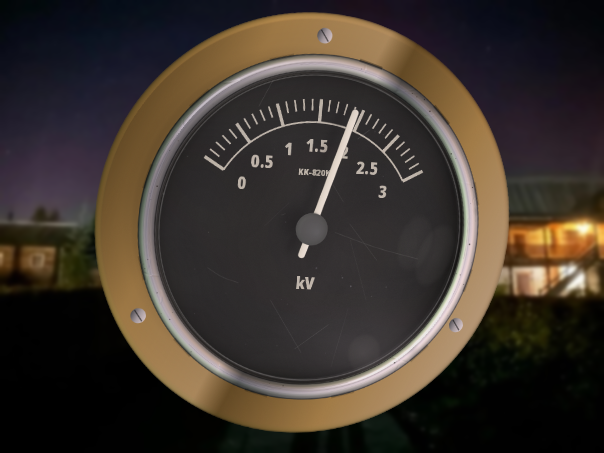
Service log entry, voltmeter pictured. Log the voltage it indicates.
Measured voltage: 1.9 kV
